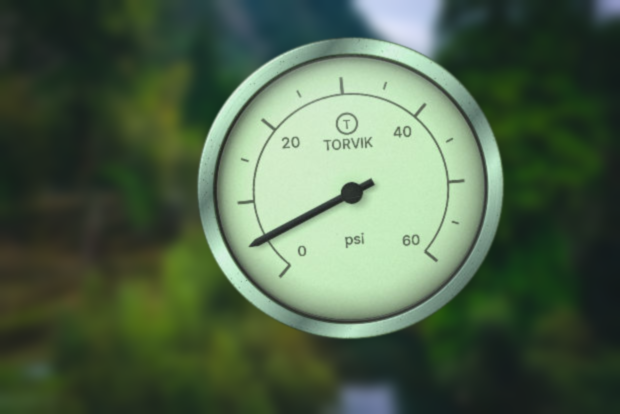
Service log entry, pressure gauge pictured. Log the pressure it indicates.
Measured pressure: 5 psi
